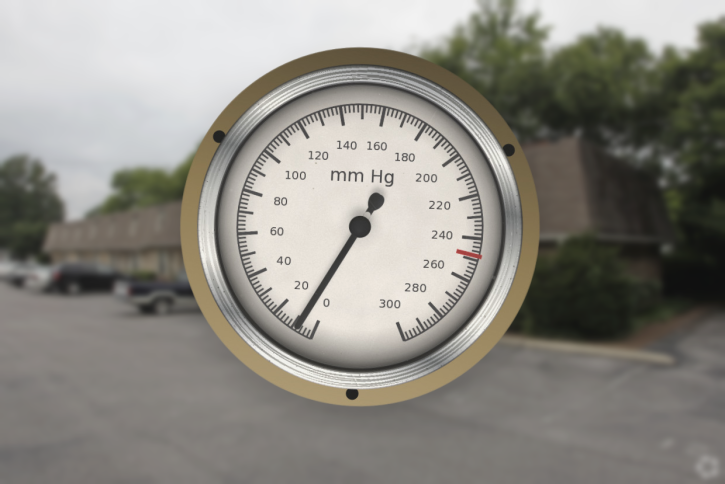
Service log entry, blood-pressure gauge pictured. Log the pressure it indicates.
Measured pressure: 8 mmHg
